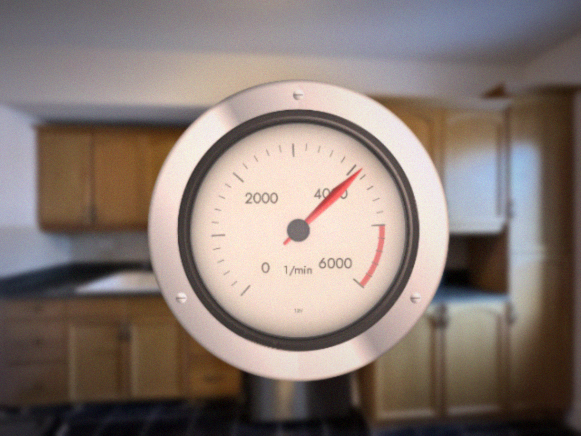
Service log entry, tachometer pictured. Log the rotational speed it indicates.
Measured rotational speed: 4100 rpm
